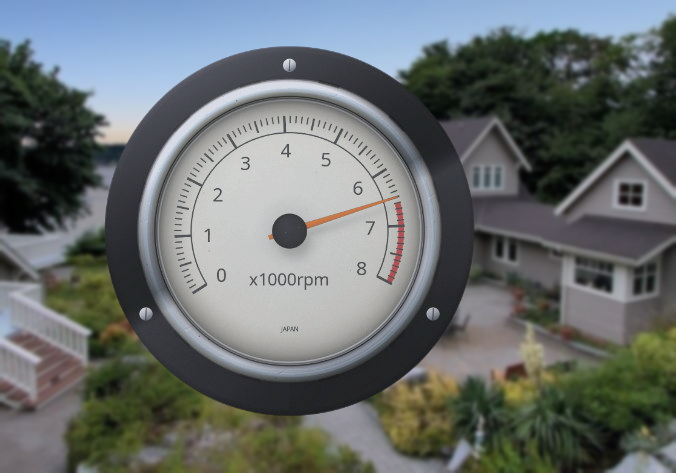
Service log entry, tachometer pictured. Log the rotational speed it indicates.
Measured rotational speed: 6500 rpm
